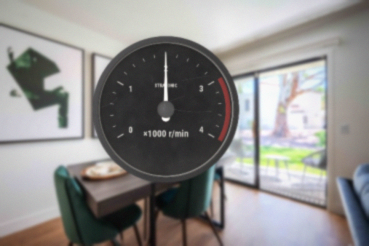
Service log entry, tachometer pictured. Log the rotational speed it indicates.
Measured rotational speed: 2000 rpm
